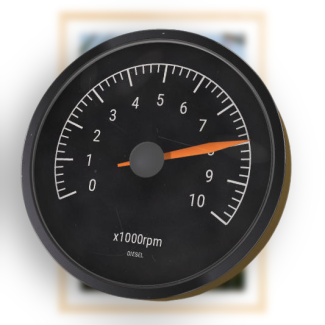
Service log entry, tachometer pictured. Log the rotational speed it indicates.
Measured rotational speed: 8000 rpm
